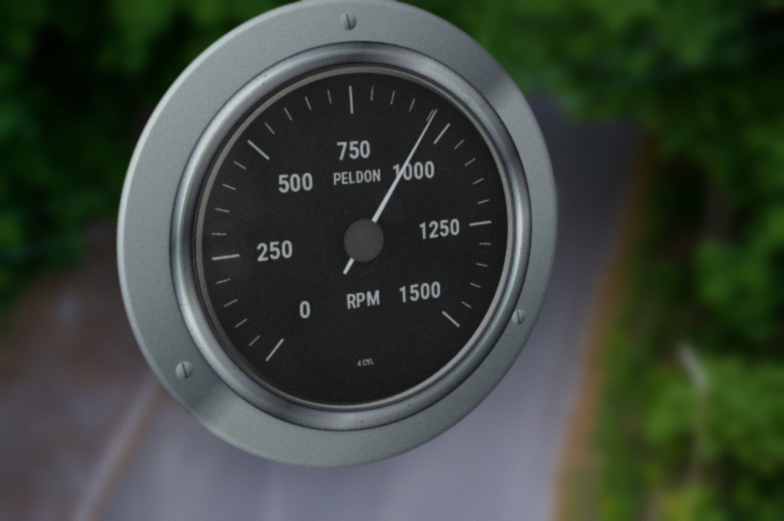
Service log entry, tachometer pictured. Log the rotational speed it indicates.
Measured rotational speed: 950 rpm
